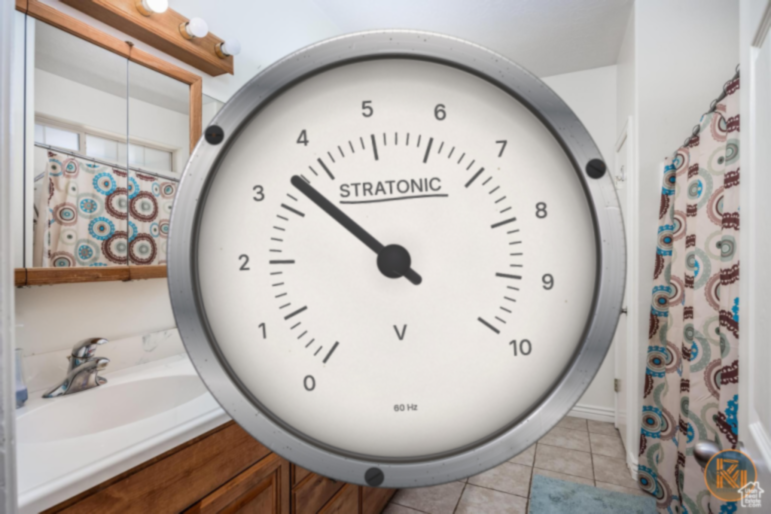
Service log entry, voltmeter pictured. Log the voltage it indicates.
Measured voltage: 3.5 V
